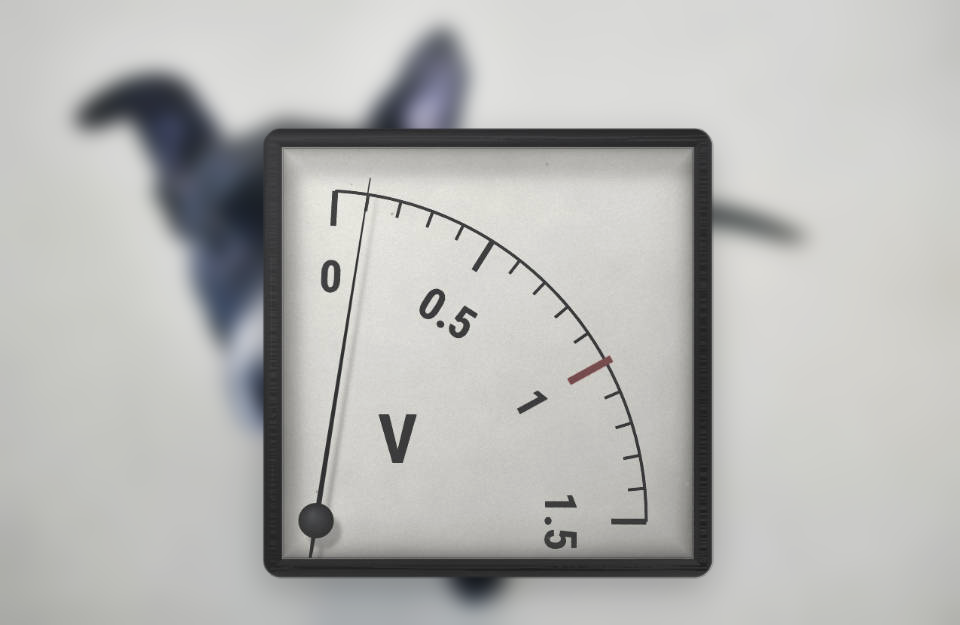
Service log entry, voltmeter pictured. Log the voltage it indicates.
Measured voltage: 0.1 V
